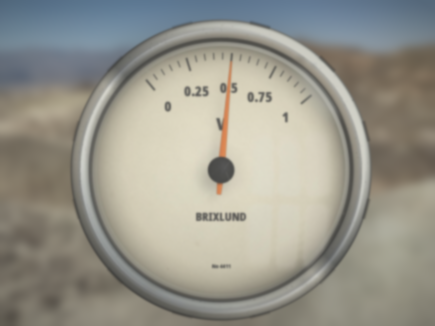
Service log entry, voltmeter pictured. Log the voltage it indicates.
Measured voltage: 0.5 V
